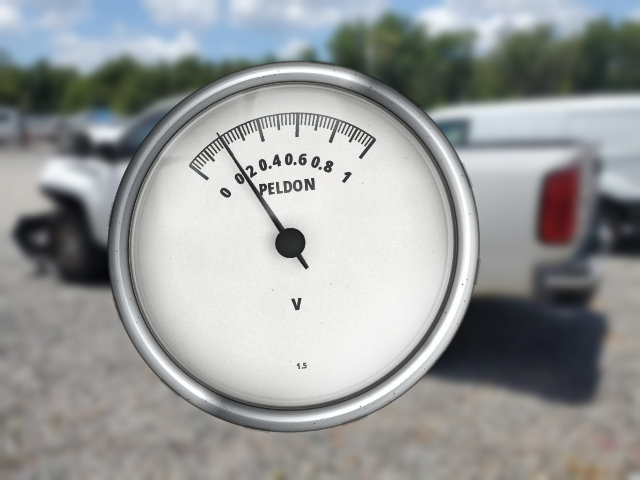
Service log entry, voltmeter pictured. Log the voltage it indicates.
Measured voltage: 0.2 V
